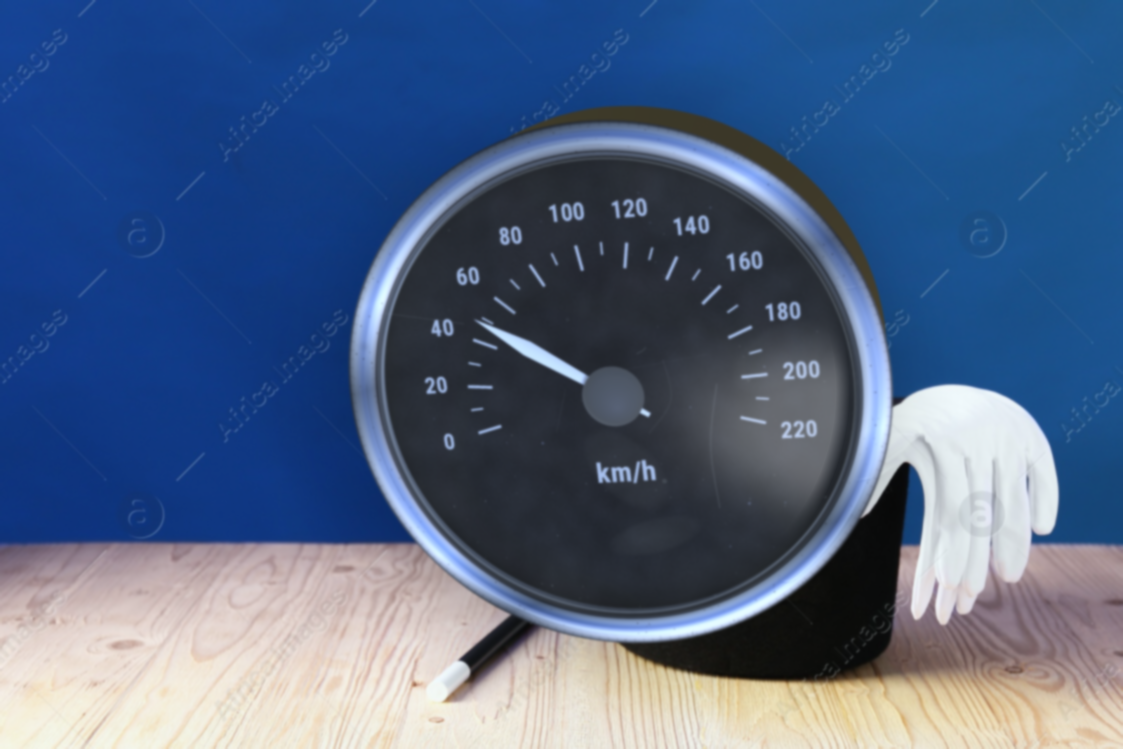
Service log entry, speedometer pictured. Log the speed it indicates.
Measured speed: 50 km/h
